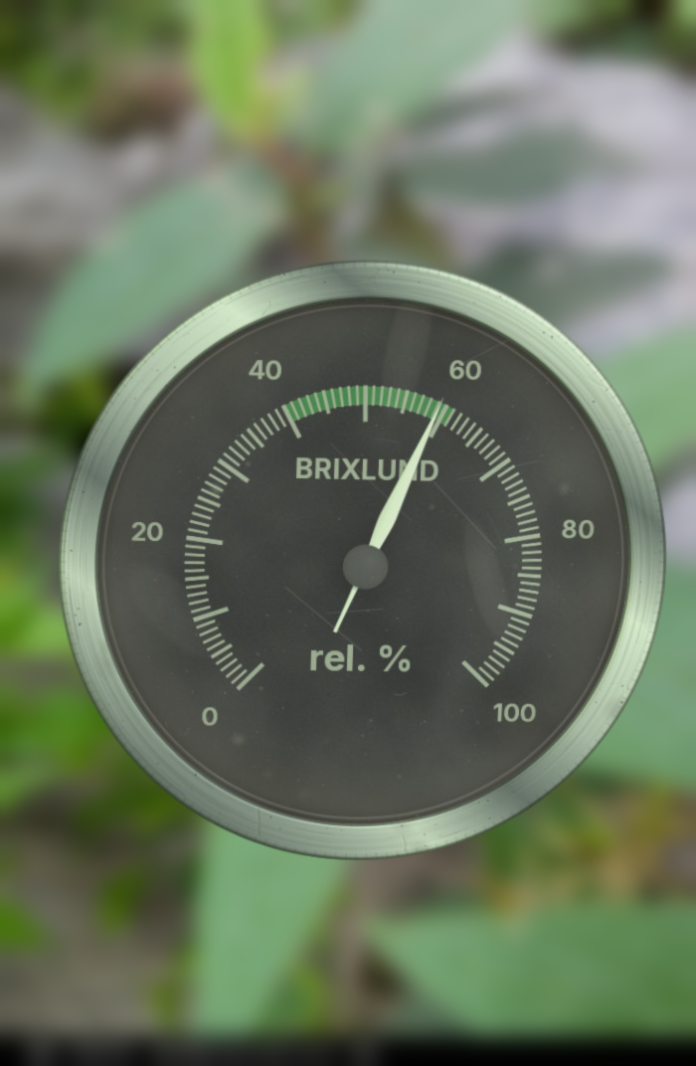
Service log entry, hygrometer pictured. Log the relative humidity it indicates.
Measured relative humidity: 59 %
